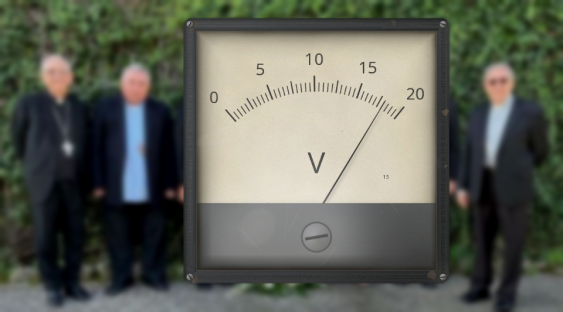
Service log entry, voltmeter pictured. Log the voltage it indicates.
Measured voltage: 18 V
